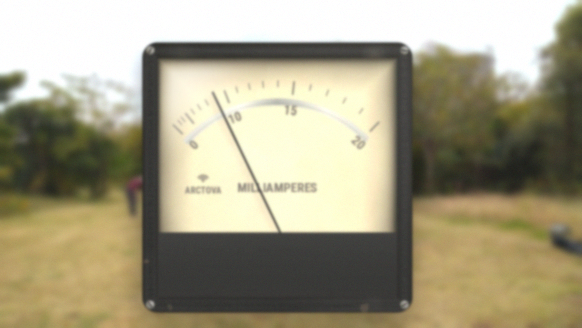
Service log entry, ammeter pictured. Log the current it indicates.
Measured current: 9 mA
